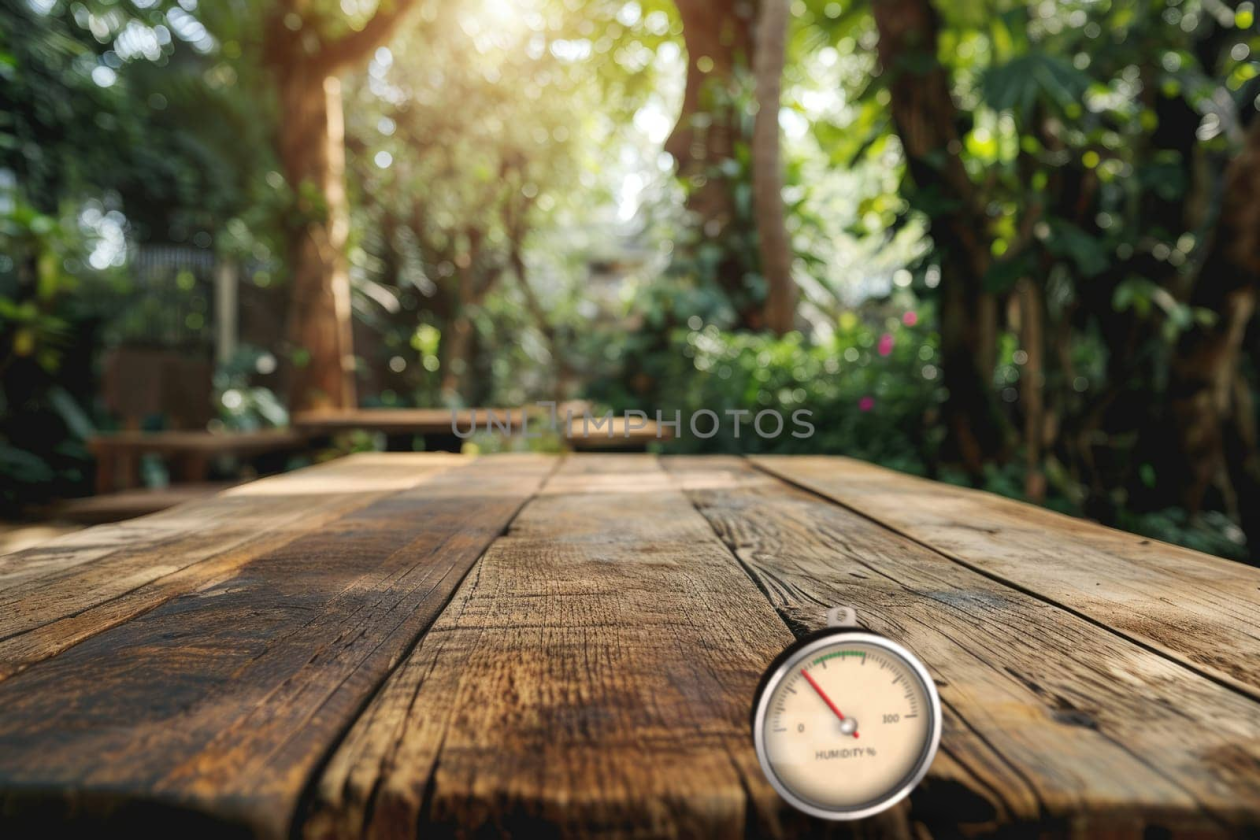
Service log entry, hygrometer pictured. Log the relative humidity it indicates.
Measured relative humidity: 30 %
